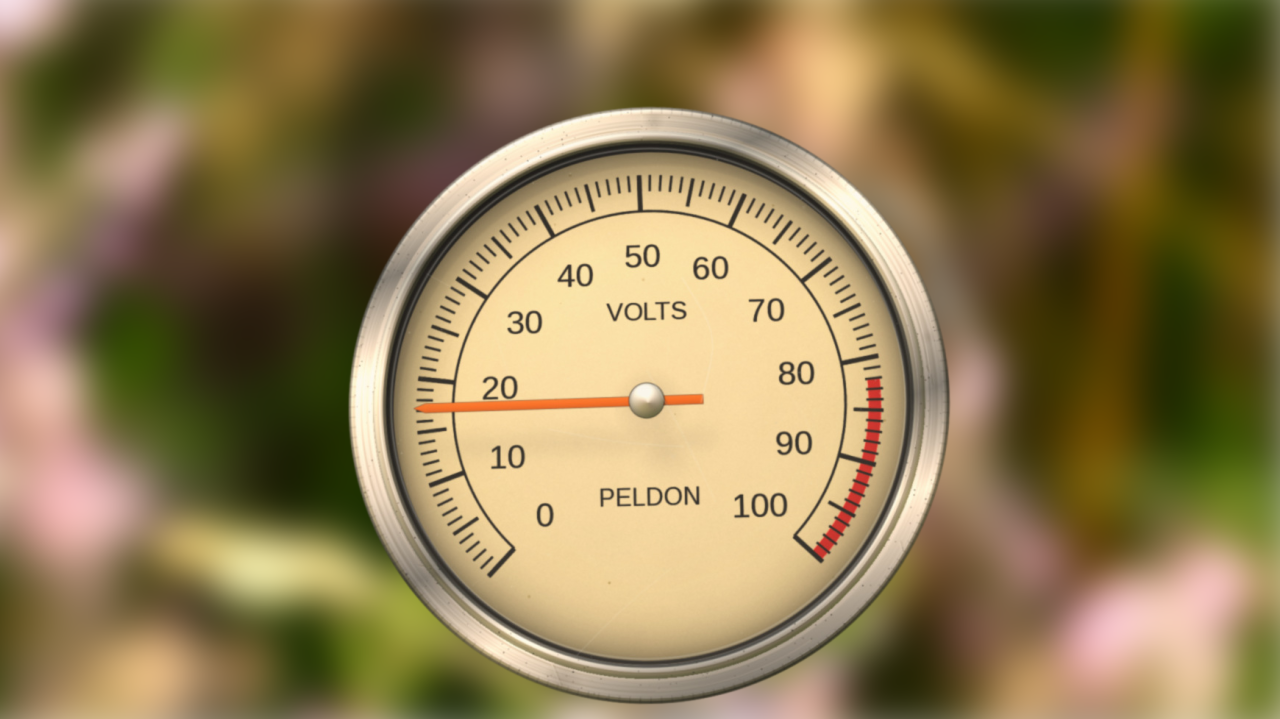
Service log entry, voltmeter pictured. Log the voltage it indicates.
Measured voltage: 17 V
